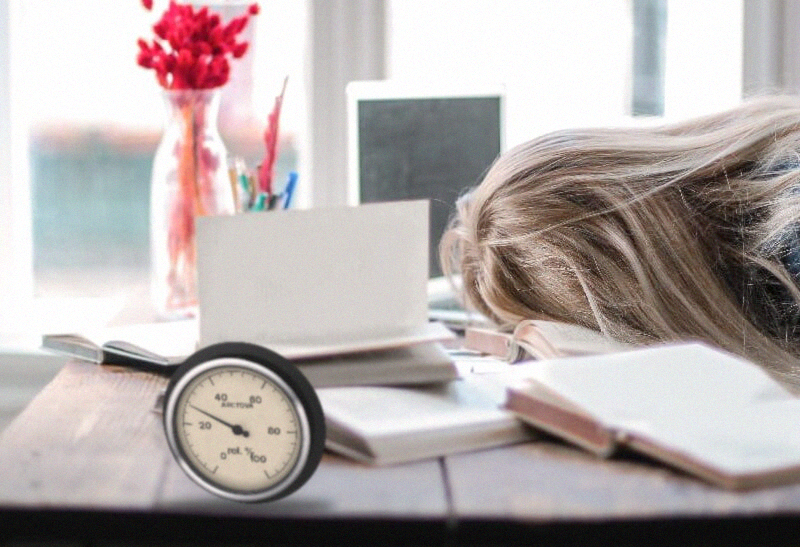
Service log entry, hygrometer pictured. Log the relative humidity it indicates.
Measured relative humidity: 28 %
